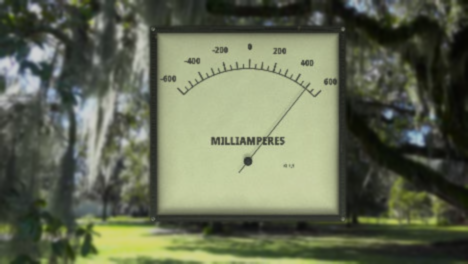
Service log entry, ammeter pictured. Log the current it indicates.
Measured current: 500 mA
